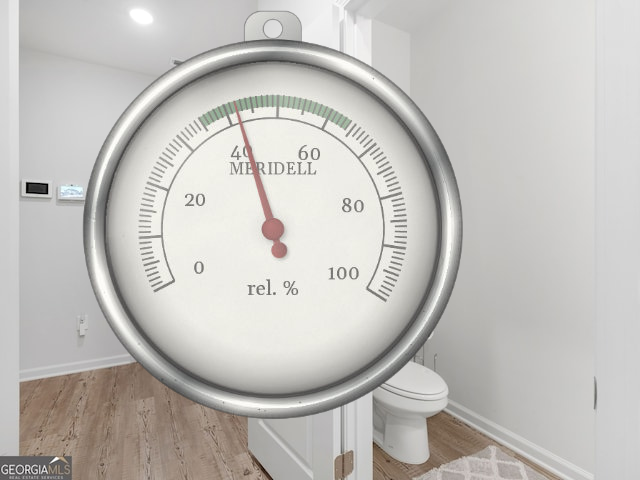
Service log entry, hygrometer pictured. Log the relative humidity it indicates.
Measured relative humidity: 42 %
